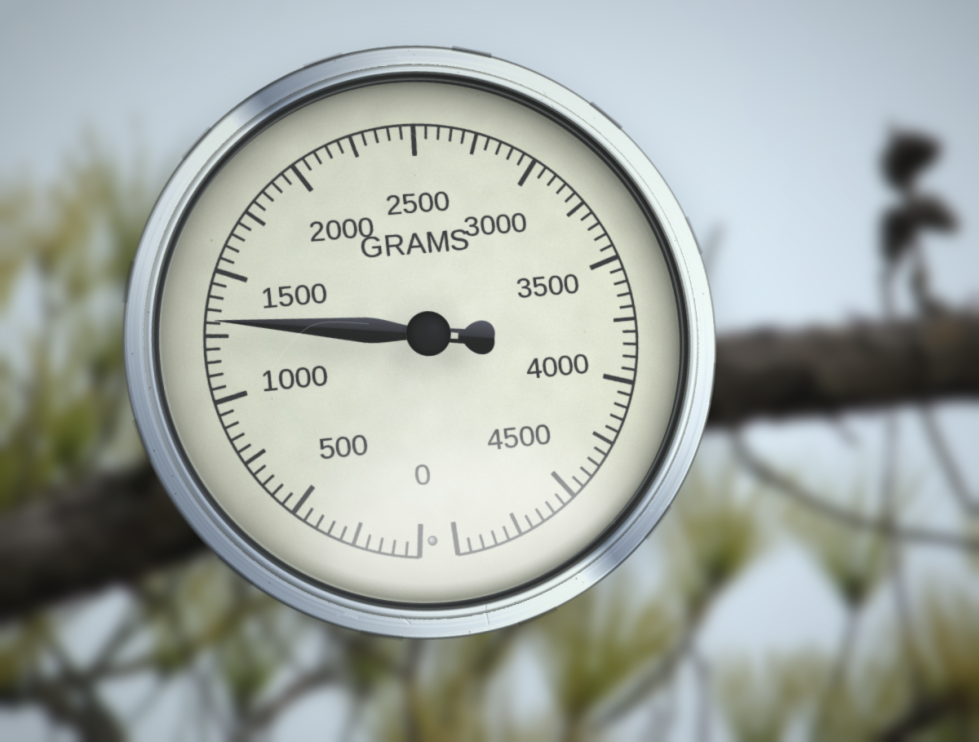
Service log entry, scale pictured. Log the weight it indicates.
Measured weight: 1300 g
